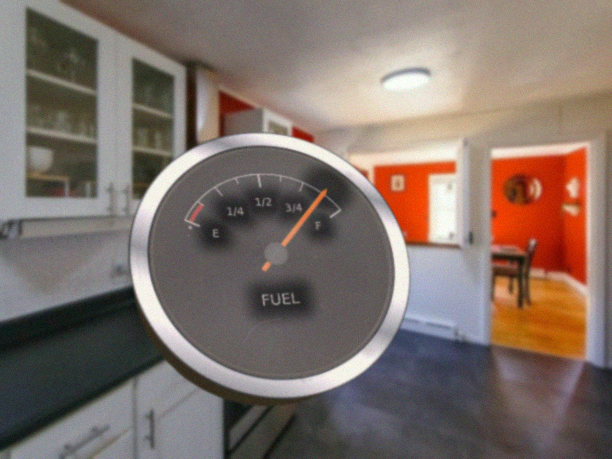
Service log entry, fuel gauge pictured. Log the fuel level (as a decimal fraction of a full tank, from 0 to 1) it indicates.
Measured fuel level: 0.875
